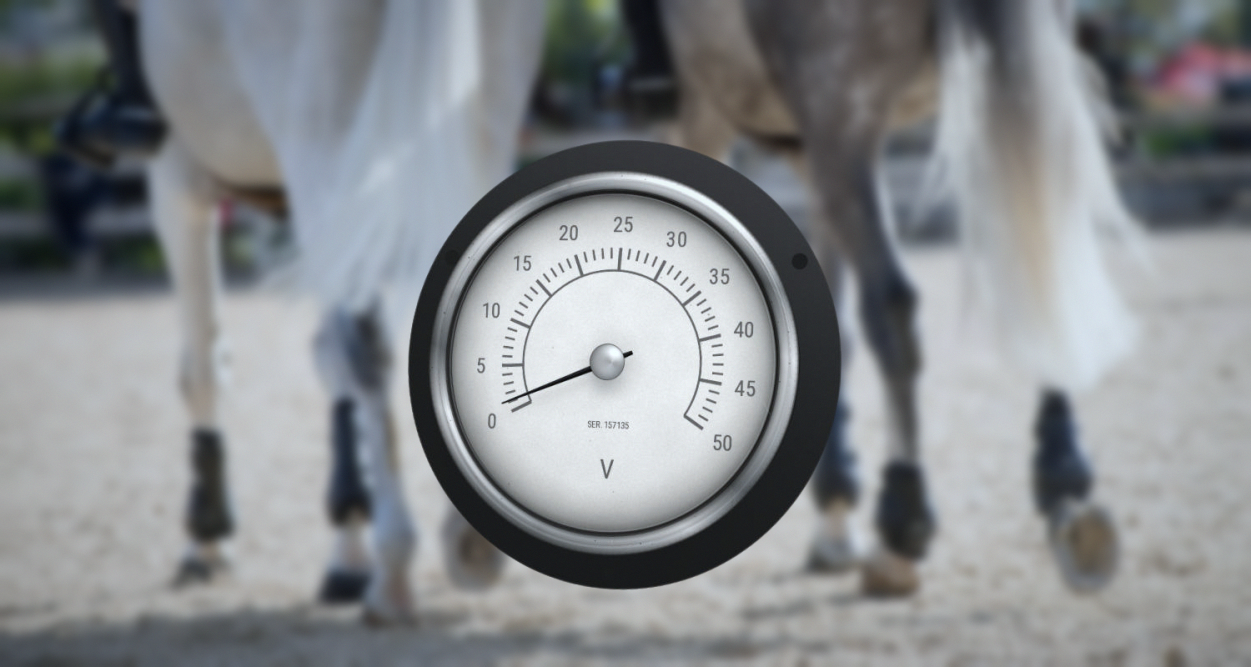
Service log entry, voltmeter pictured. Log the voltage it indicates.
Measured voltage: 1 V
